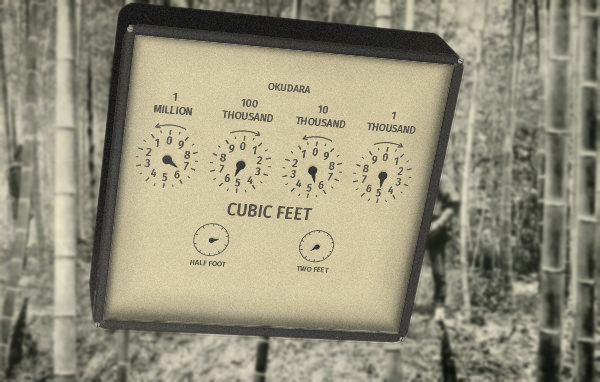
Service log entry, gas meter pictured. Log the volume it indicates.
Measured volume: 655500 ft³
